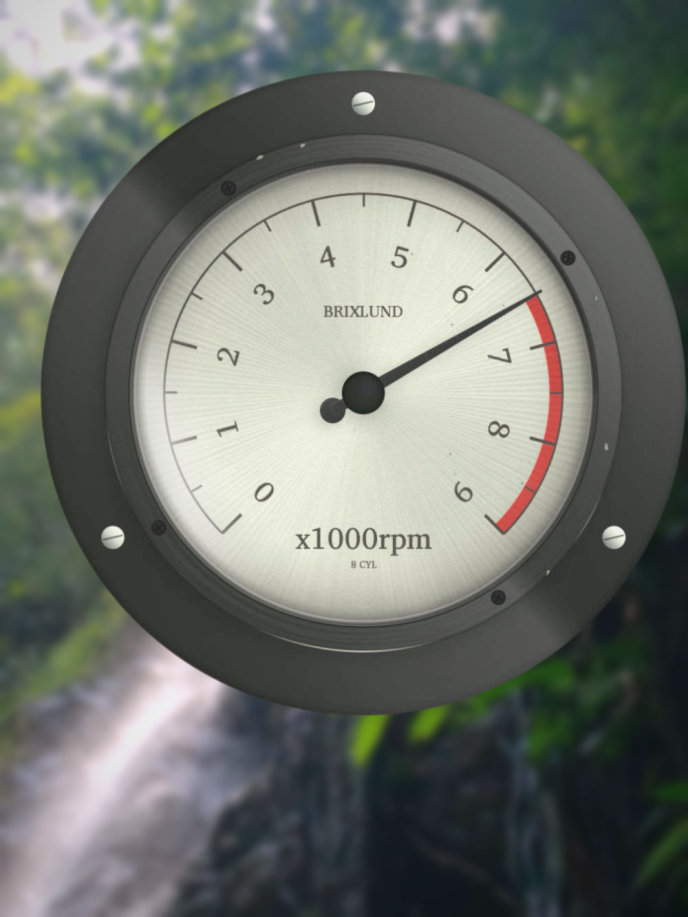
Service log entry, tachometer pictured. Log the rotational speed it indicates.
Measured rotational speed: 6500 rpm
